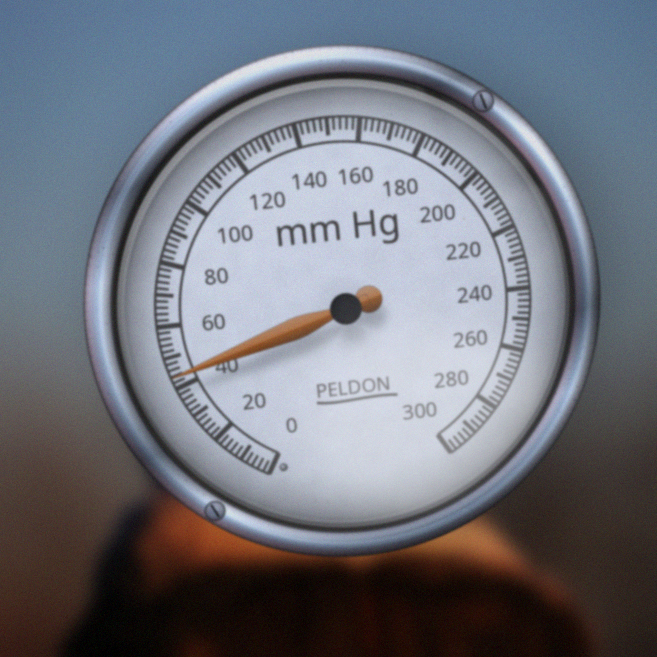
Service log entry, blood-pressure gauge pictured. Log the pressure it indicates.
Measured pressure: 44 mmHg
